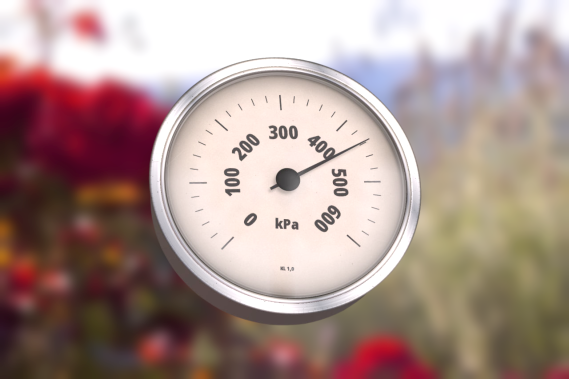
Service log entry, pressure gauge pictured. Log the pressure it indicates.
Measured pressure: 440 kPa
